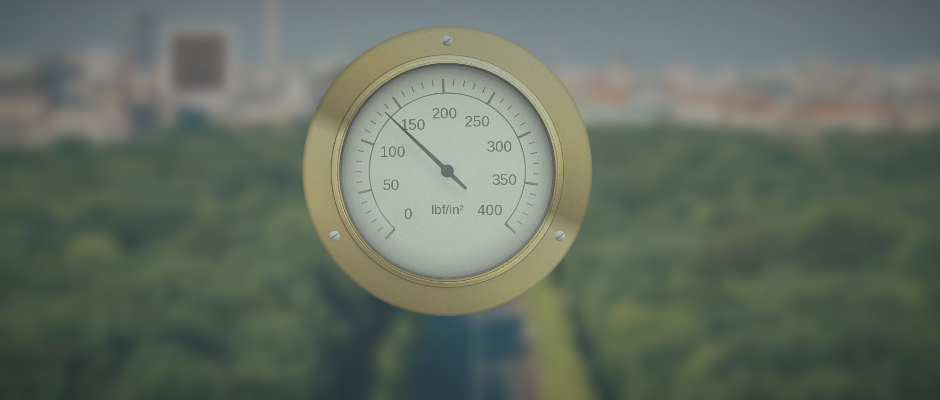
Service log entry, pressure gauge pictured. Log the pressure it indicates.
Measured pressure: 135 psi
